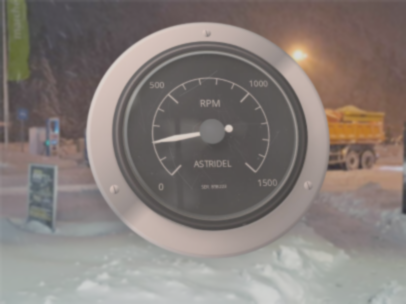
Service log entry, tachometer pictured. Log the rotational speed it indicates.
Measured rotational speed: 200 rpm
